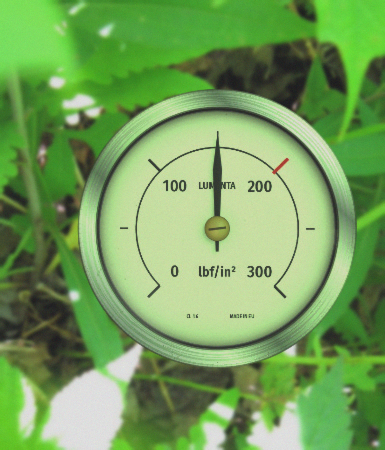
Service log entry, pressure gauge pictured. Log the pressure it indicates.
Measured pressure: 150 psi
